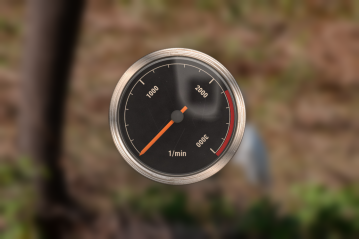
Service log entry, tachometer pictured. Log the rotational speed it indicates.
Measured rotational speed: 0 rpm
